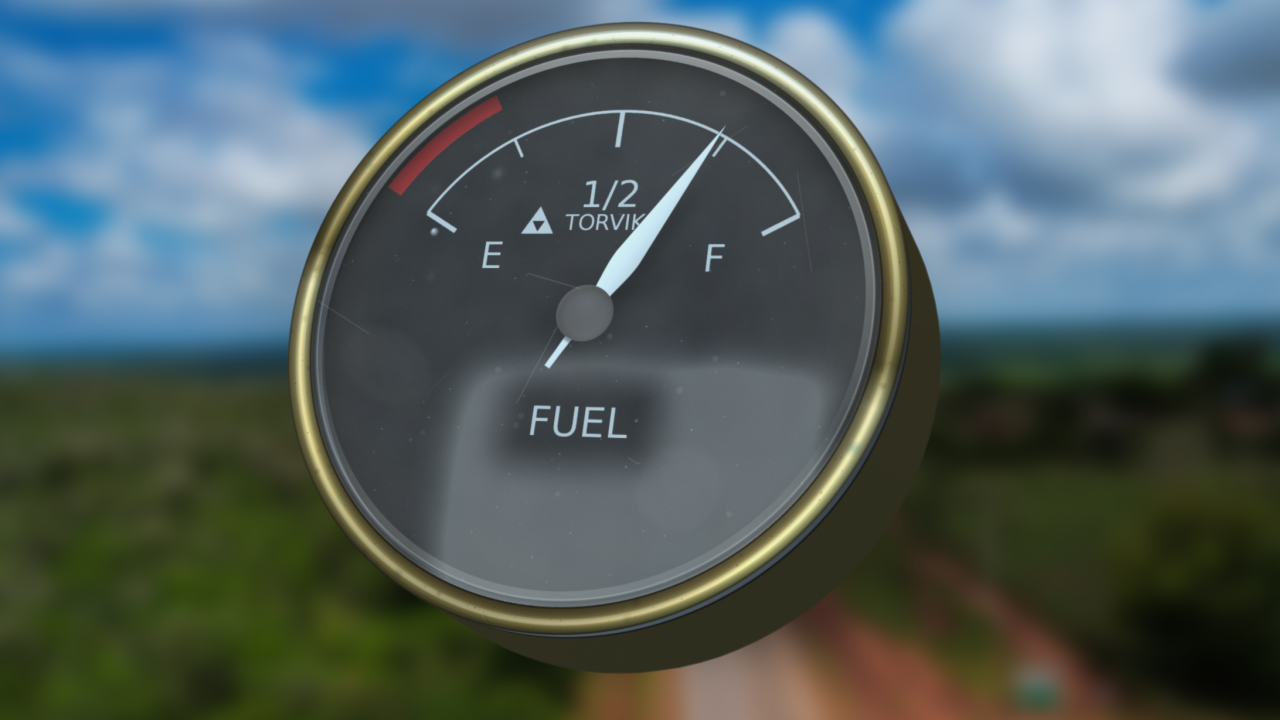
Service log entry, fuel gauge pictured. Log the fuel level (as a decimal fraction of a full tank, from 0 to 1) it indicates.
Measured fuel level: 0.75
